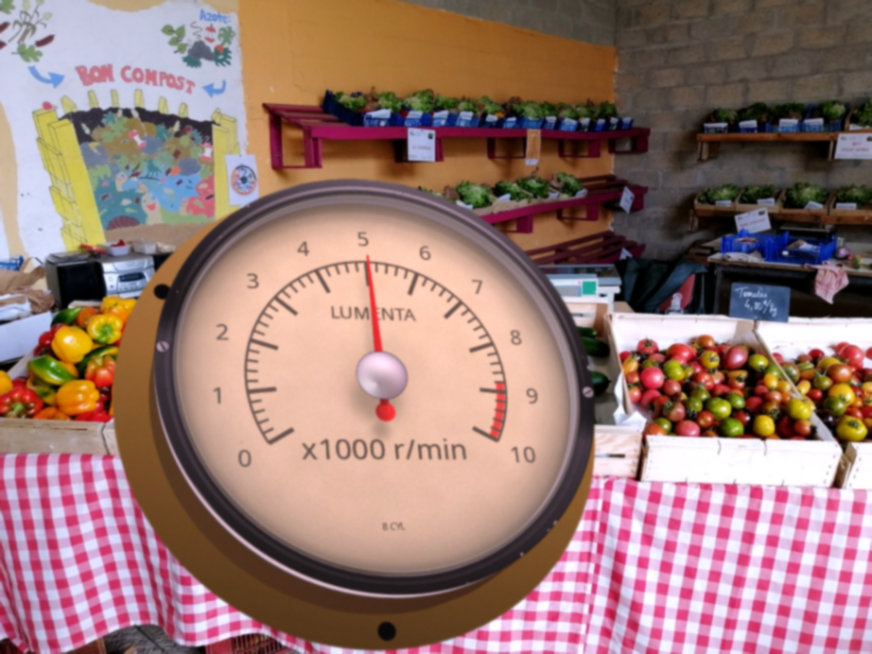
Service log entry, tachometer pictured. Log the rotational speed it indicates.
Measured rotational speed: 5000 rpm
